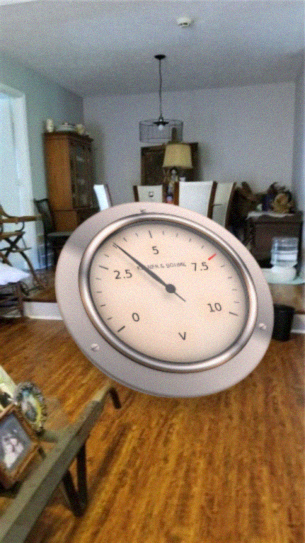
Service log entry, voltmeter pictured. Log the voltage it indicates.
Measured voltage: 3.5 V
